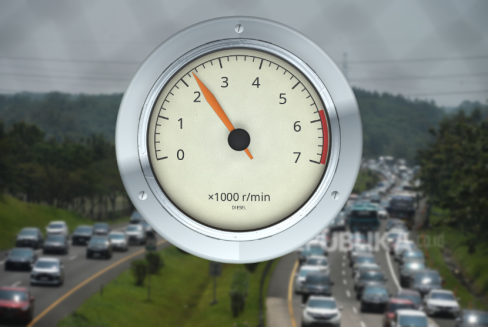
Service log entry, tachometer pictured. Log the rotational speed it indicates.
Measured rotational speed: 2300 rpm
